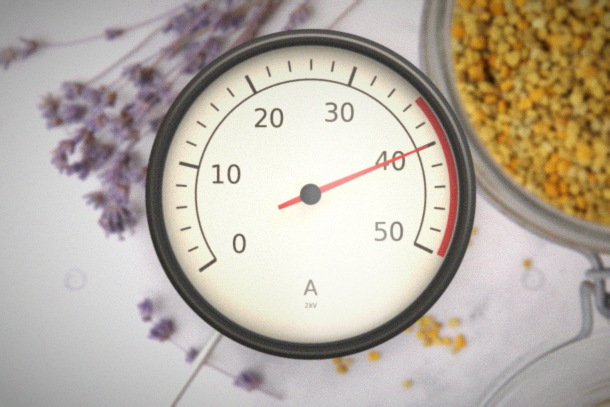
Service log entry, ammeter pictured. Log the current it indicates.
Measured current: 40 A
